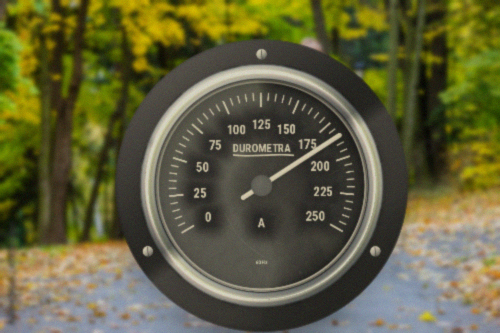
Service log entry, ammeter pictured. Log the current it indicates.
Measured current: 185 A
